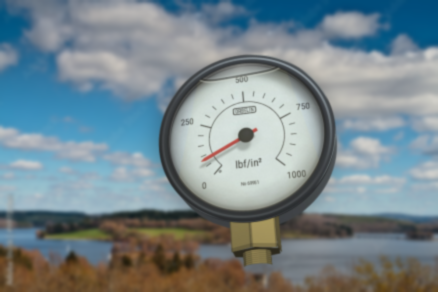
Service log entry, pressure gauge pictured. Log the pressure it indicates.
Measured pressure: 75 psi
